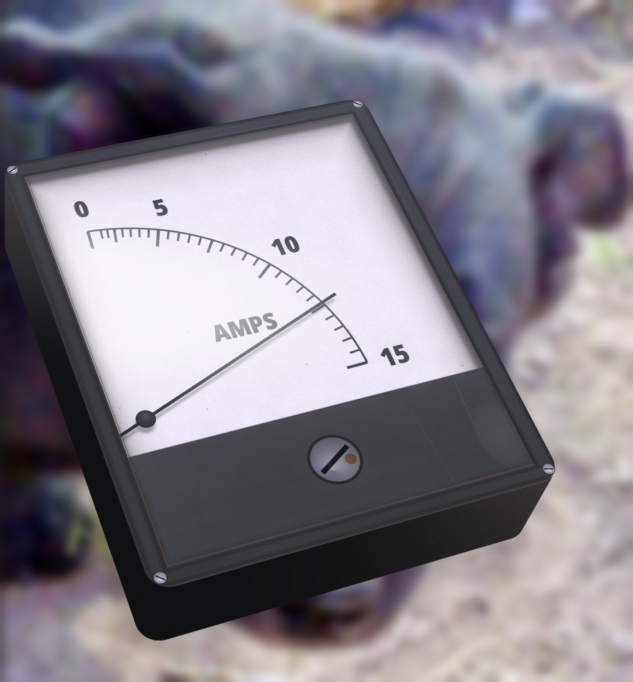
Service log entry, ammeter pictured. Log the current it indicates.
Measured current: 12.5 A
